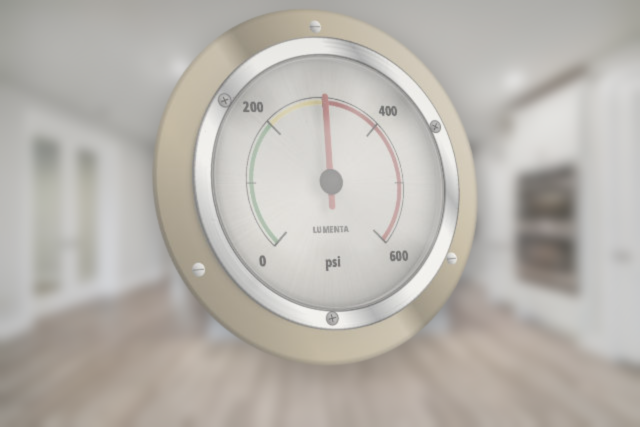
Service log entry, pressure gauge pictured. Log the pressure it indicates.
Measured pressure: 300 psi
